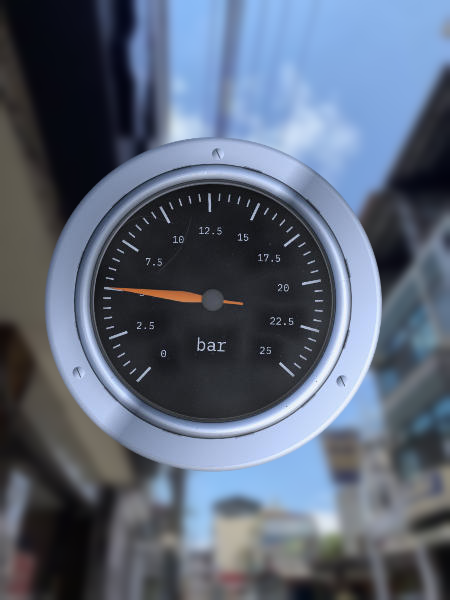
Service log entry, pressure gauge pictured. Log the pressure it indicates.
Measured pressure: 5 bar
